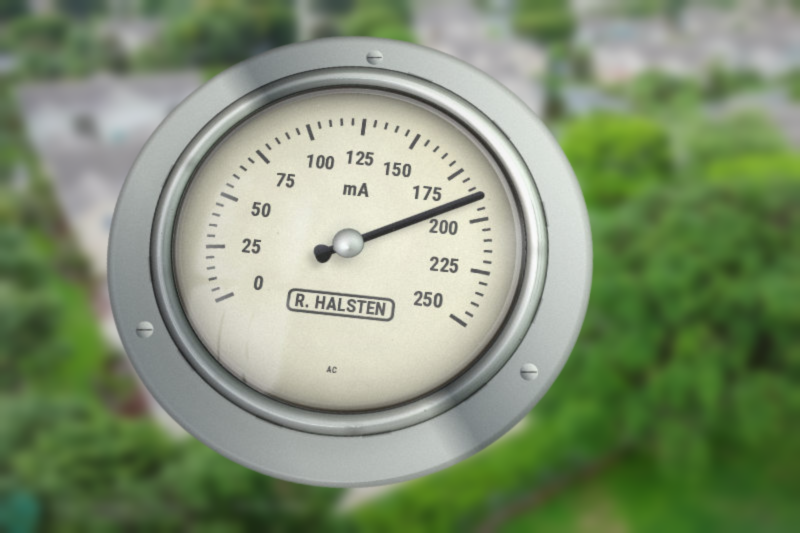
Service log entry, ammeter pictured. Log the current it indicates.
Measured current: 190 mA
